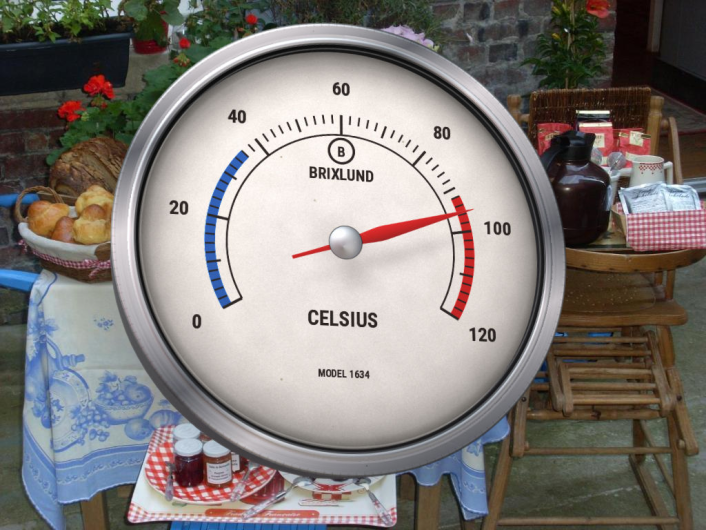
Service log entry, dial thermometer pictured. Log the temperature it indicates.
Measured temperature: 96 °C
